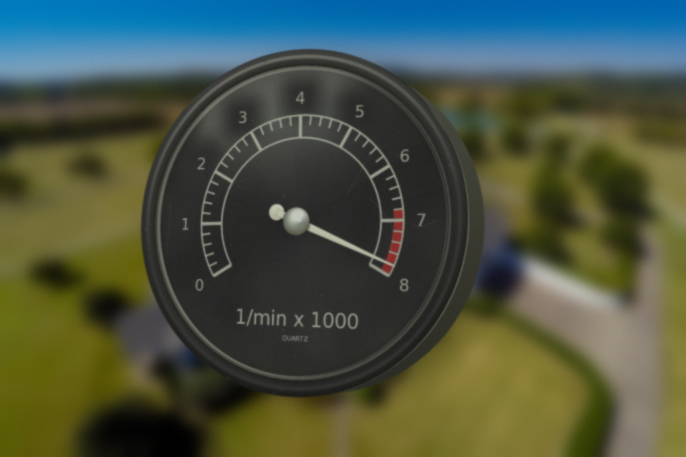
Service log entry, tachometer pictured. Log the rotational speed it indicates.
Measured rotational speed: 7800 rpm
